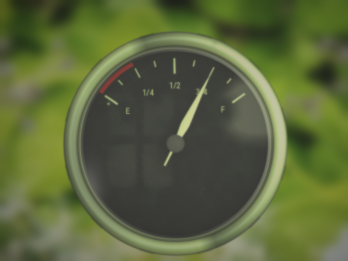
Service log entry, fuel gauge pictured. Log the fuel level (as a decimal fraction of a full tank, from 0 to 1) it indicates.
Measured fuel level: 0.75
